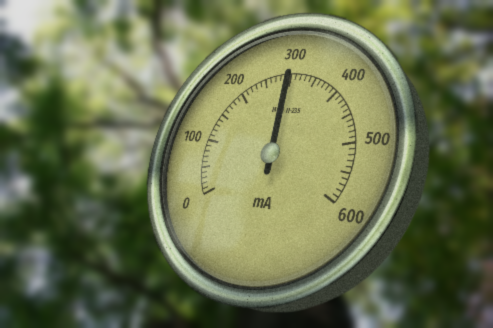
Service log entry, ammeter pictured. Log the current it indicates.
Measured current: 300 mA
